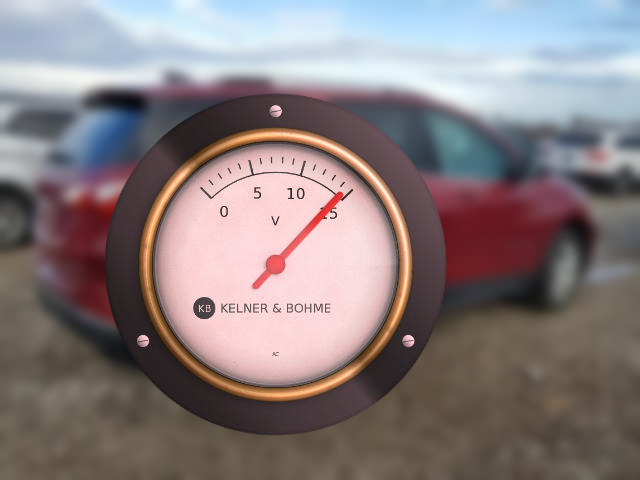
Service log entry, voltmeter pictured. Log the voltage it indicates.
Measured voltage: 14.5 V
